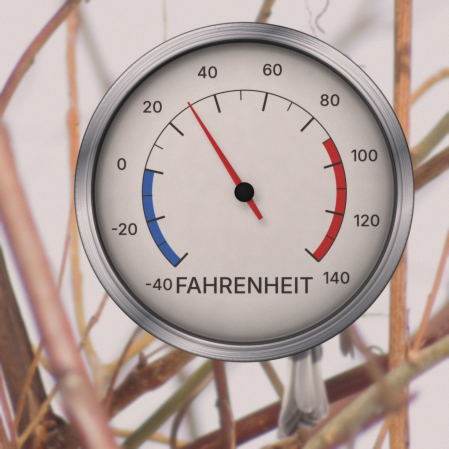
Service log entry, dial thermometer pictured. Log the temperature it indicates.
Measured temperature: 30 °F
